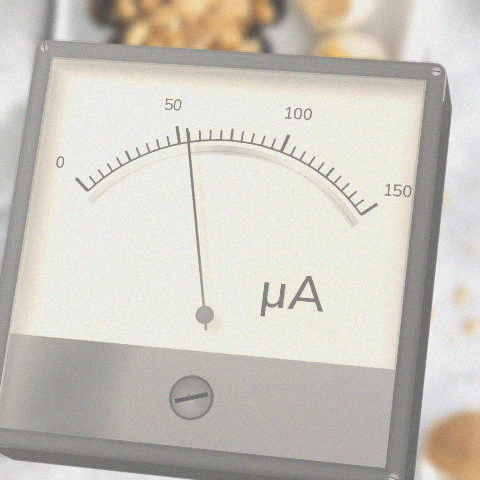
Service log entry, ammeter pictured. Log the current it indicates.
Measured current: 55 µA
